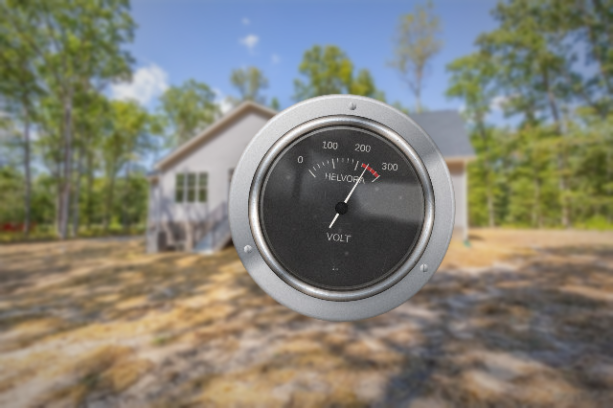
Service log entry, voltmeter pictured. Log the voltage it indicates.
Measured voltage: 240 V
